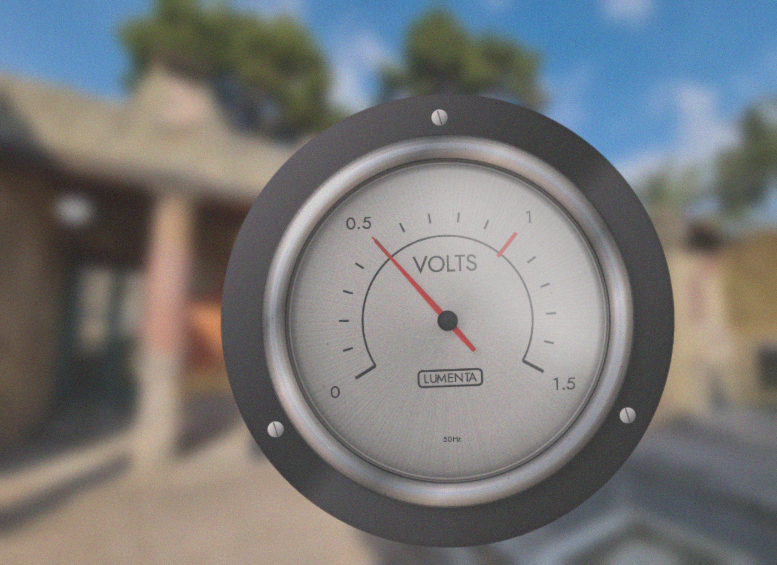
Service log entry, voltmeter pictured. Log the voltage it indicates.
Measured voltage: 0.5 V
